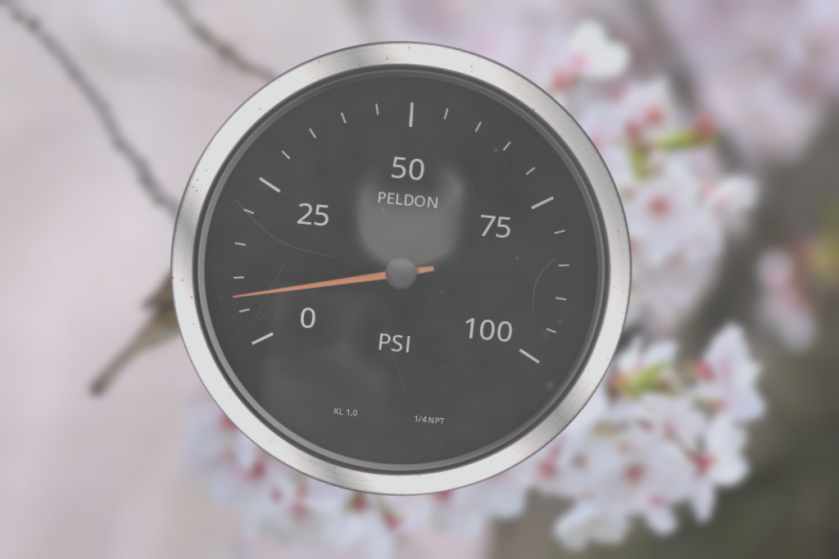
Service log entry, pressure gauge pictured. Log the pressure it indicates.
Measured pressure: 7.5 psi
